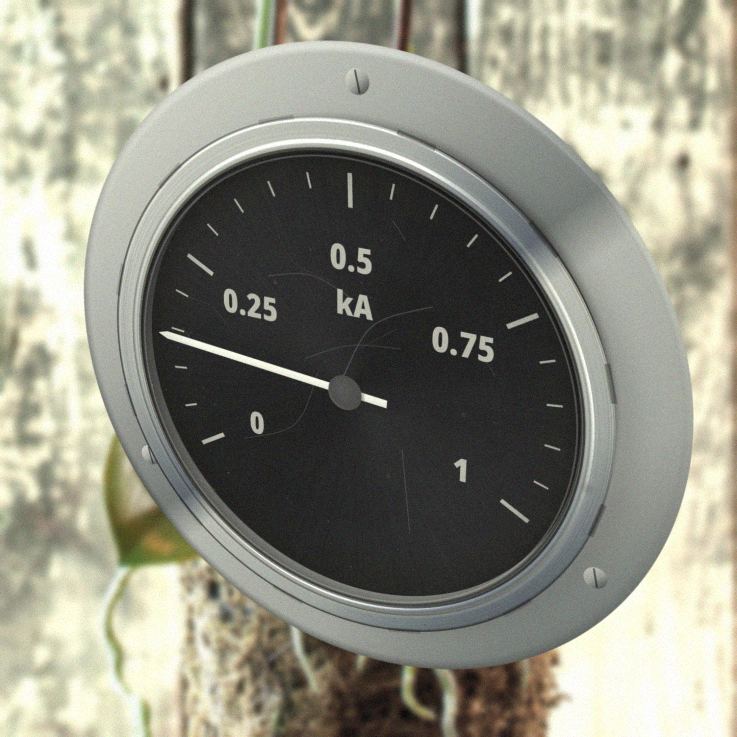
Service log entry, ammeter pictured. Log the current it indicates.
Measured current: 0.15 kA
